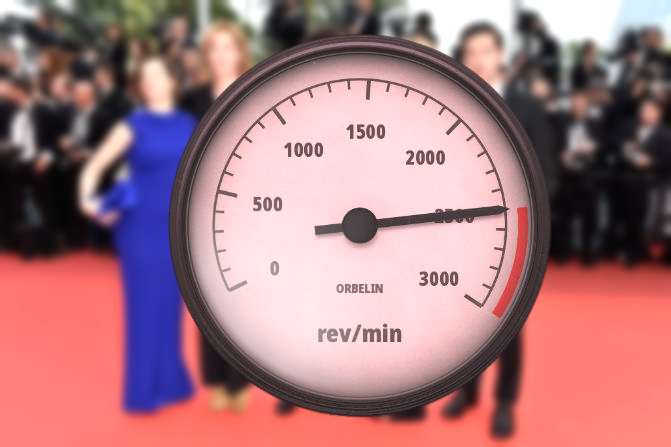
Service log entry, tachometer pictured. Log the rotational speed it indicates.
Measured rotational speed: 2500 rpm
